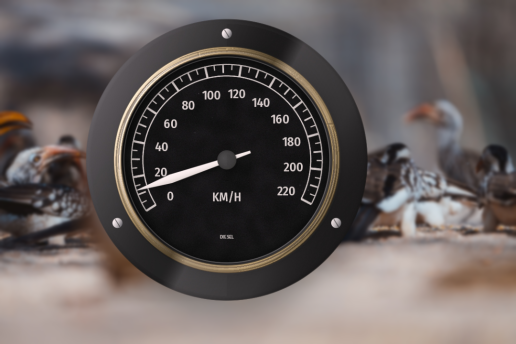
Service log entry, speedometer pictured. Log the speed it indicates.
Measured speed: 12.5 km/h
